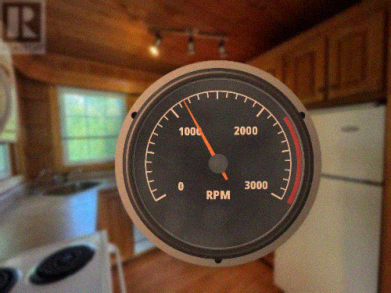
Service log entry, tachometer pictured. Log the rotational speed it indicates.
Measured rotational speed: 1150 rpm
